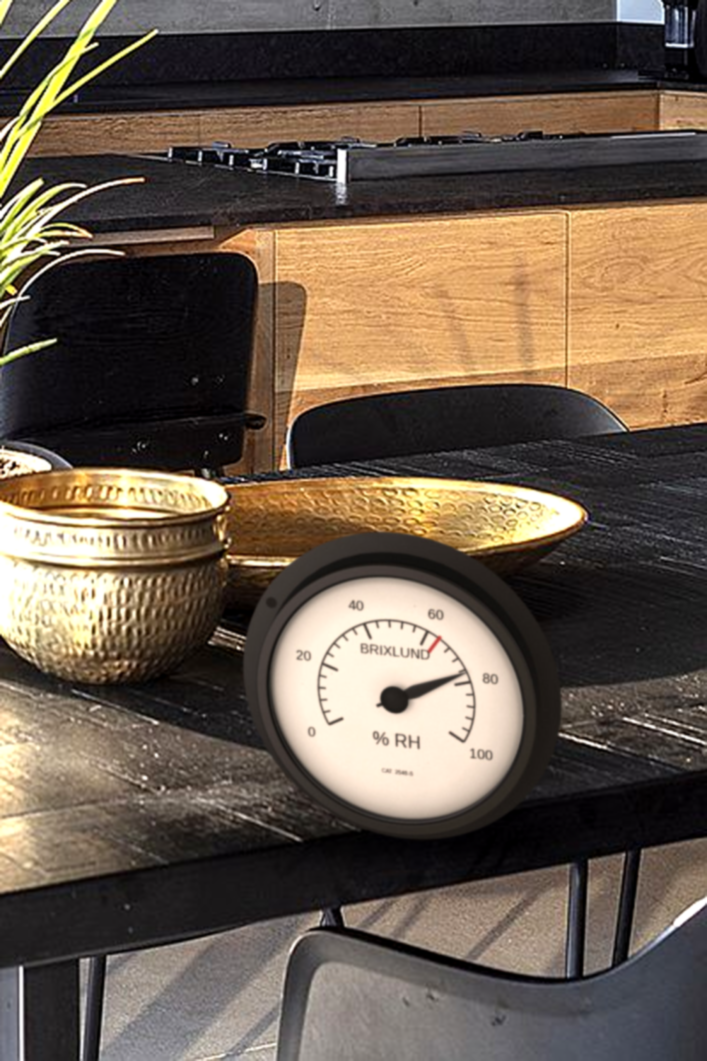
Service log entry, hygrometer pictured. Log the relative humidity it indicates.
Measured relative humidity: 76 %
